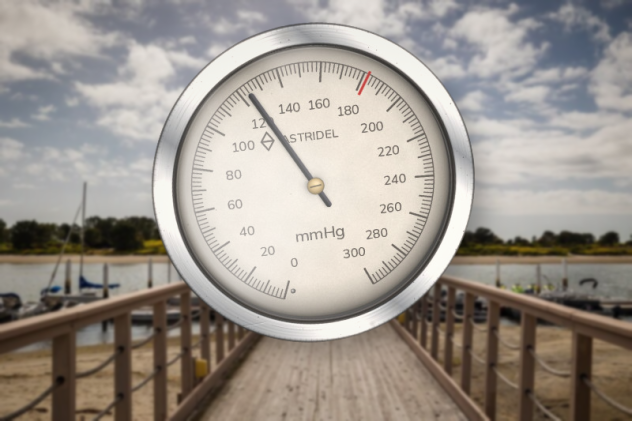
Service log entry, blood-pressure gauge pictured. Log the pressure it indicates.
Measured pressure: 124 mmHg
